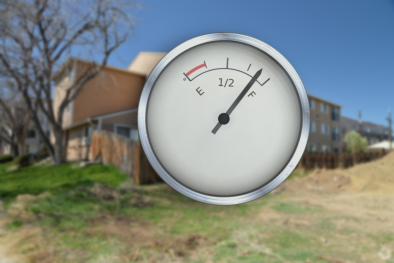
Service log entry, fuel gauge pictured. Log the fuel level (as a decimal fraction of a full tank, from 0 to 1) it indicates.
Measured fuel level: 0.875
